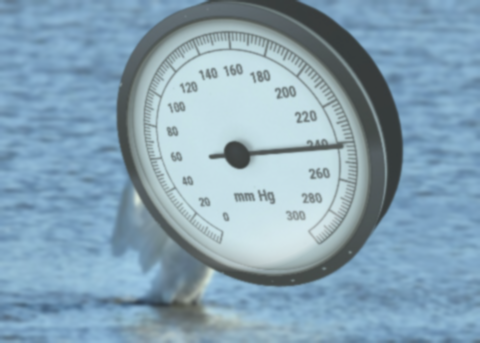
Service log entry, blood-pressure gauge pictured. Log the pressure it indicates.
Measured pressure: 240 mmHg
